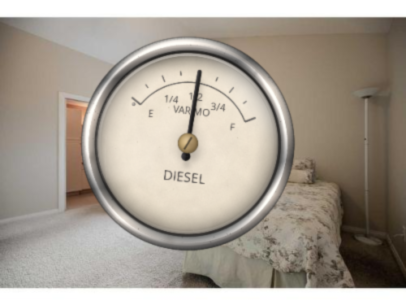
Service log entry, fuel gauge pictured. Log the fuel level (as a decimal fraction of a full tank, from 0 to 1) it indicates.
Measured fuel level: 0.5
